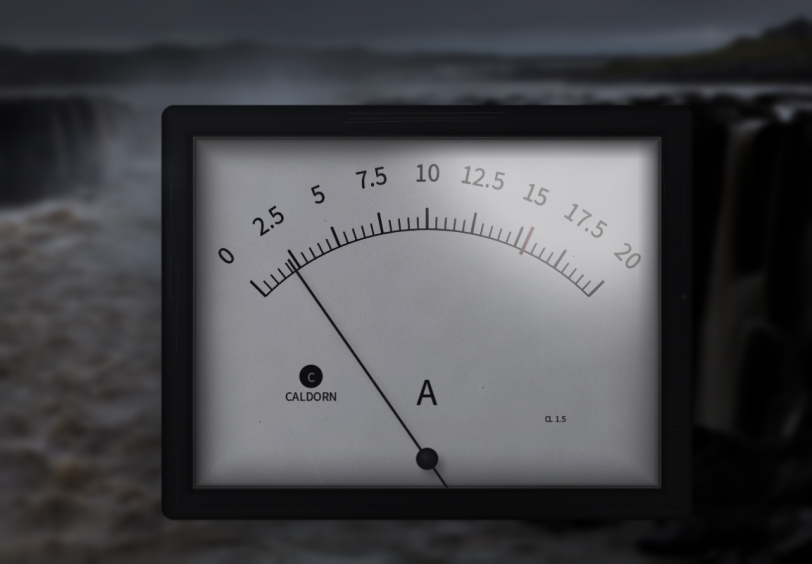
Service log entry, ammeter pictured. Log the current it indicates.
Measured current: 2.25 A
